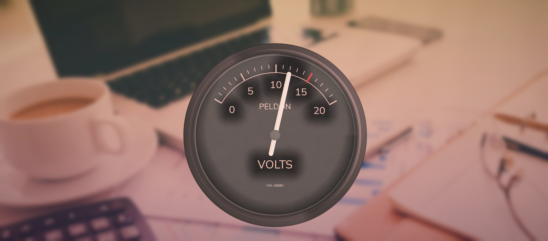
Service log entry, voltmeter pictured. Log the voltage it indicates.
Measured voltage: 12 V
